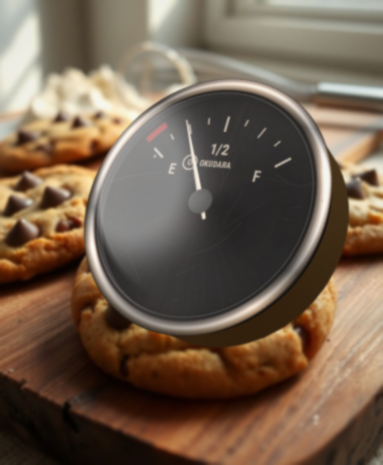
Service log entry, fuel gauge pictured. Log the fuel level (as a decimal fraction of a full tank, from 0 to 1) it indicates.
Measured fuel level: 0.25
